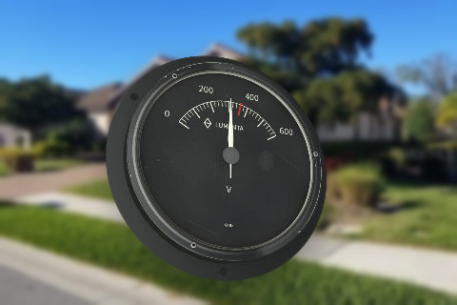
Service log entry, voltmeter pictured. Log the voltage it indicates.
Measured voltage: 300 V
